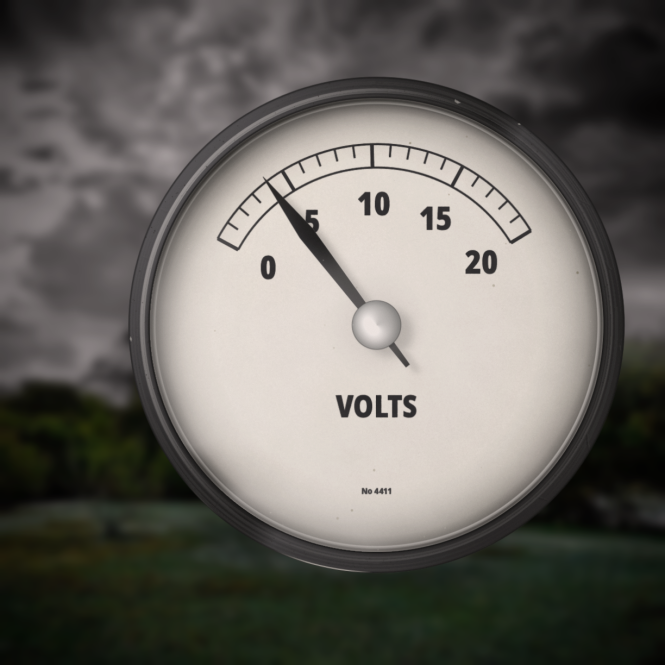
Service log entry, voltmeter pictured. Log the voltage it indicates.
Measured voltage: 4 V
